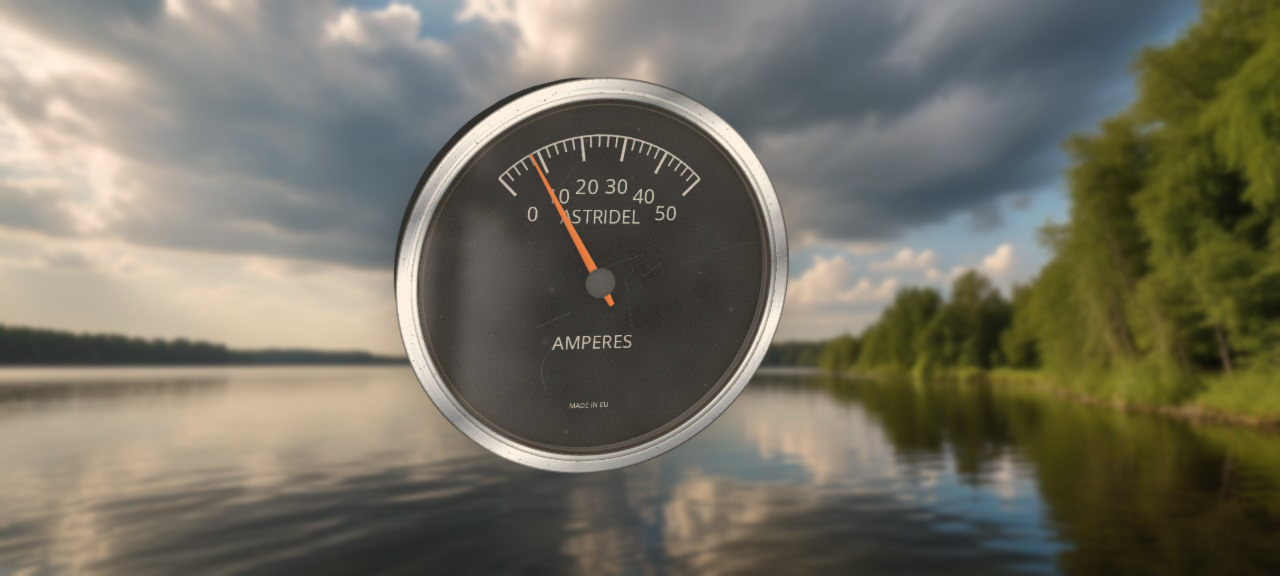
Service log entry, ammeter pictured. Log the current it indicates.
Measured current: 8 A
